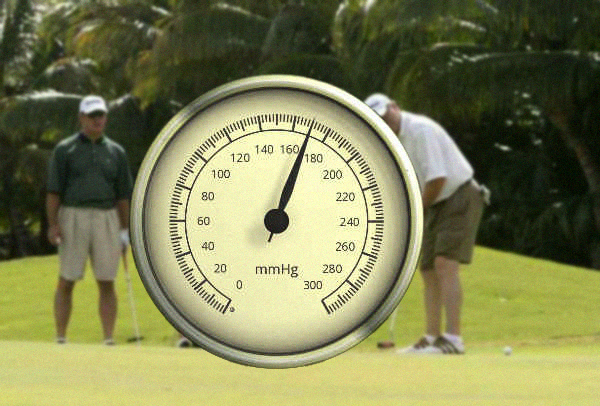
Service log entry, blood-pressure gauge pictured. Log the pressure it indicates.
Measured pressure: 170 mmHg
